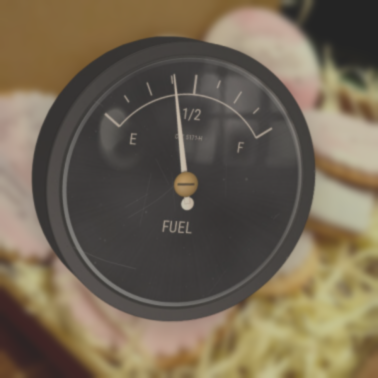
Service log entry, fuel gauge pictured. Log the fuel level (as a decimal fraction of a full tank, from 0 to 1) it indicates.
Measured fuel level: 0.375
